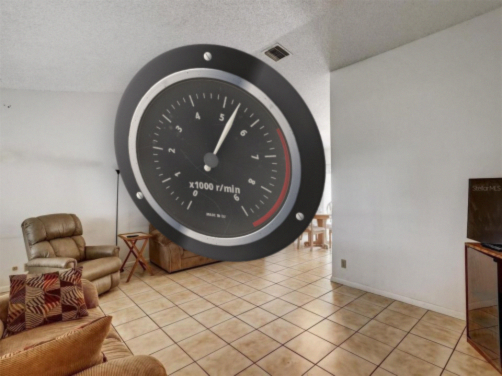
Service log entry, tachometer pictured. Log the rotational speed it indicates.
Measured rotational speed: 5400 rpm
